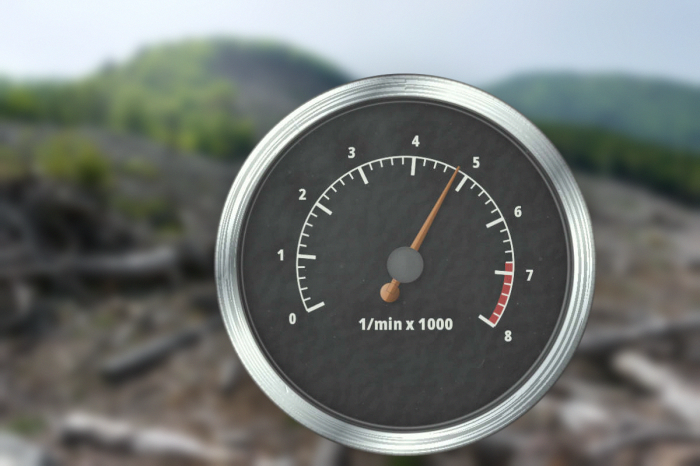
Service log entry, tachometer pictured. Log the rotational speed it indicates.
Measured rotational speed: 4800 rpm
